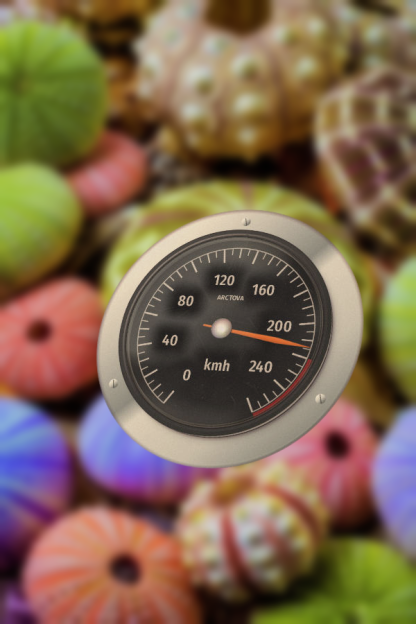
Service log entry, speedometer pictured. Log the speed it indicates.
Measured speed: 215 km/h
